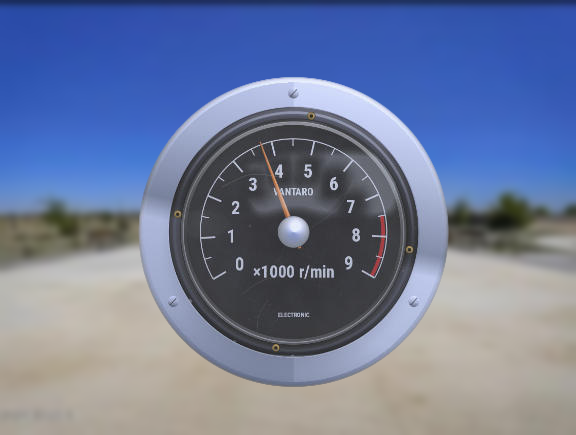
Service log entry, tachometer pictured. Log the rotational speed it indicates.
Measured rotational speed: 3750 rpm
